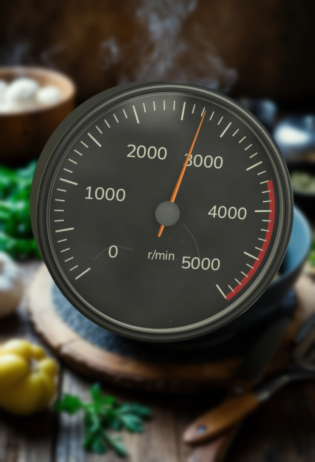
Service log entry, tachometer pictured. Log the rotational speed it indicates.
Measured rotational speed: 2700 rpm
